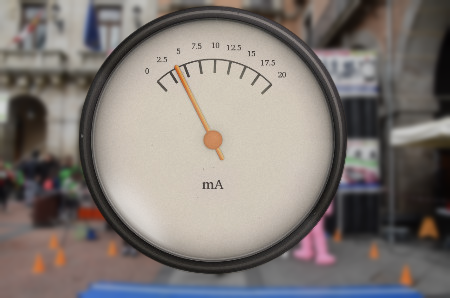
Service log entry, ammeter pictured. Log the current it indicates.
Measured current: 3.75 mA
